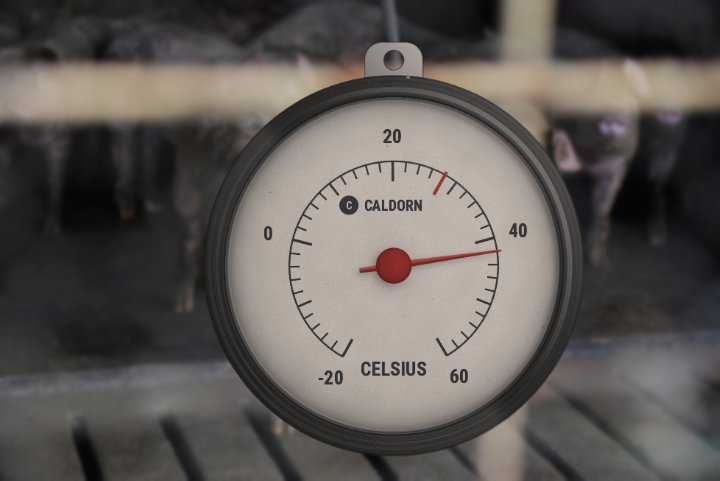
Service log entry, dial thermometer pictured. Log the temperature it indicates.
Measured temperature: 42 °C
